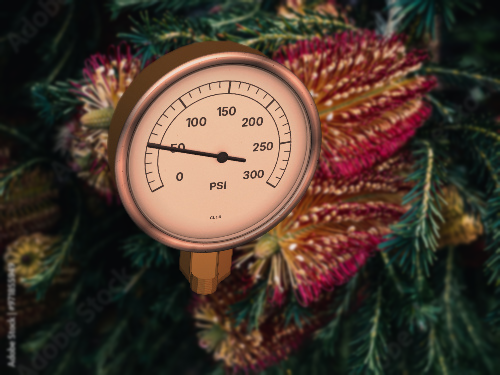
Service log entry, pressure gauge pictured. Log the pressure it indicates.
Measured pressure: 50 psi
